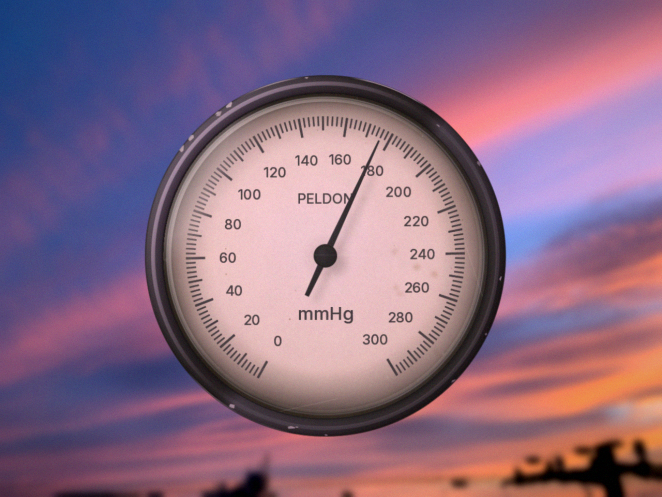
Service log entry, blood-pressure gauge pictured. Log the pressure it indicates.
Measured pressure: 176 mmHg
